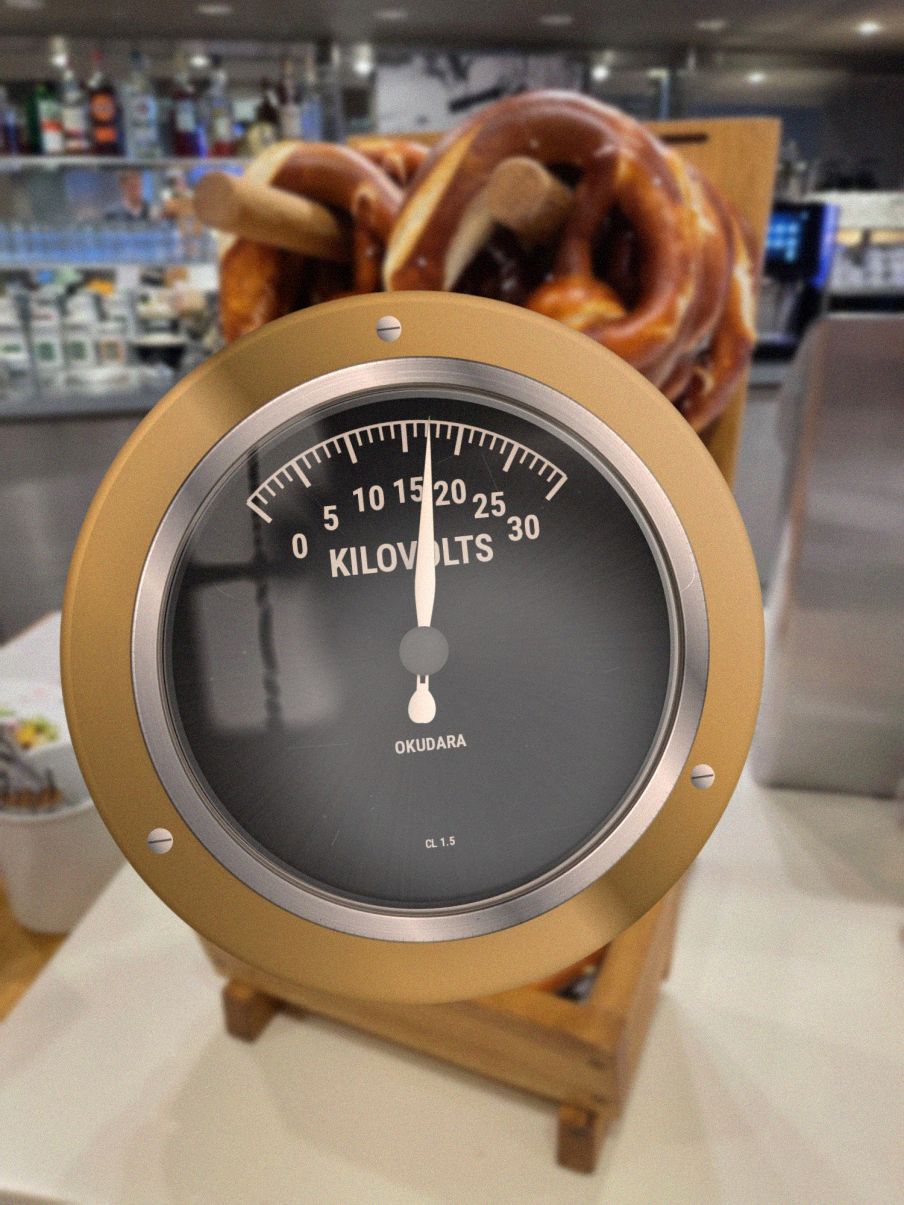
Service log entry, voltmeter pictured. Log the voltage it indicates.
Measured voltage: 17 kV
